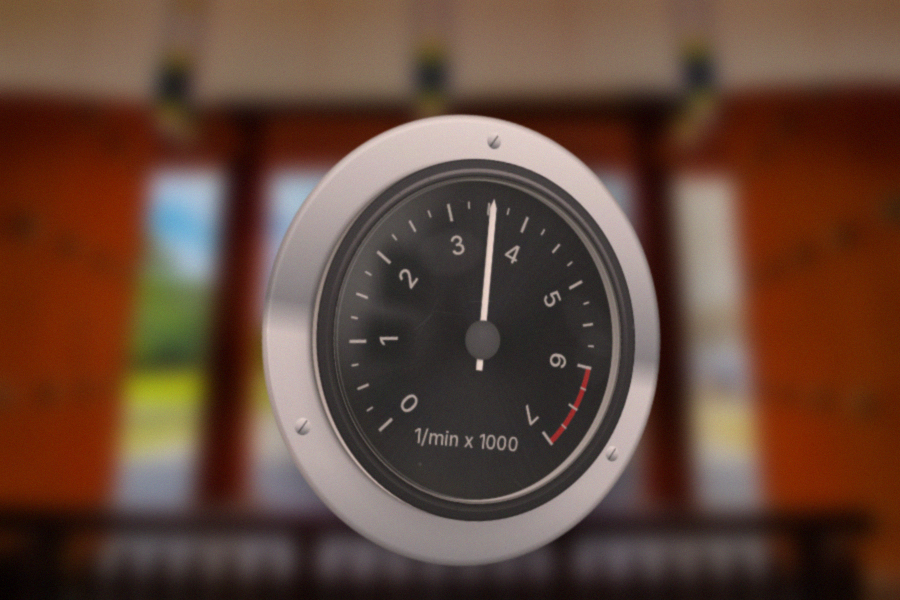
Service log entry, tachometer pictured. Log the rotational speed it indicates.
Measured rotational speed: 3500 rpm
